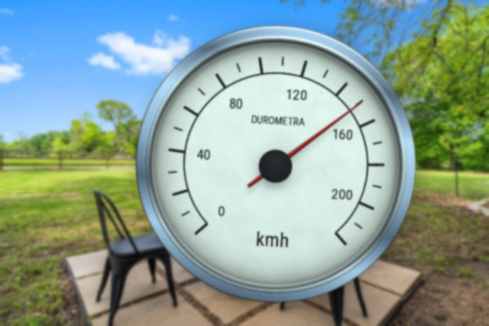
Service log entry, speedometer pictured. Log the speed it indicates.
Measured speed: 150 km/h
